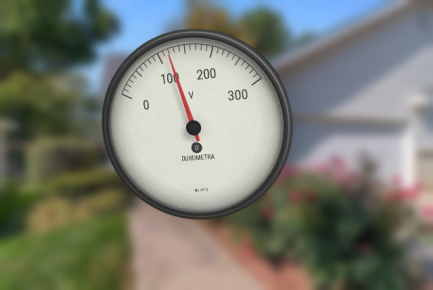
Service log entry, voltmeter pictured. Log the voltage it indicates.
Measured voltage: 120 V
